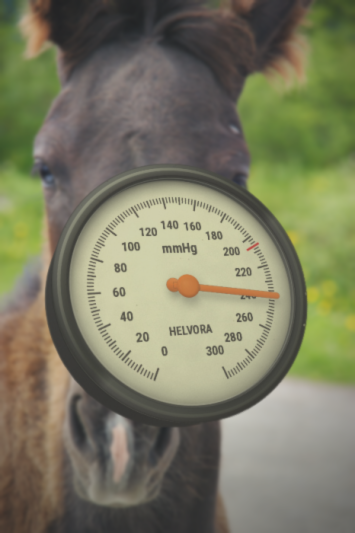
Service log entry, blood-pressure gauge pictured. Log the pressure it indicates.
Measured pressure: 240 mmHg
